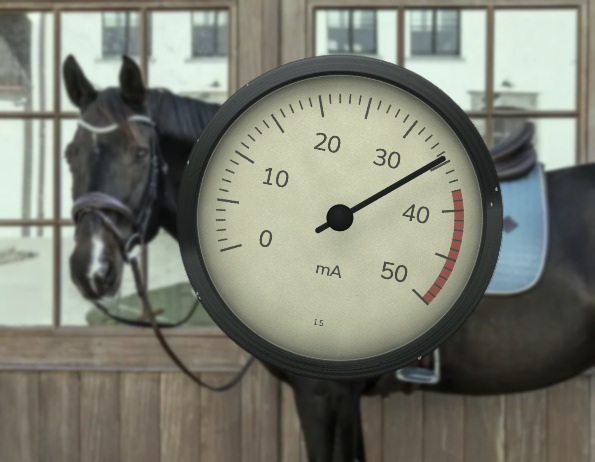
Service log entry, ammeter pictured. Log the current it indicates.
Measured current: 34.5 mA
